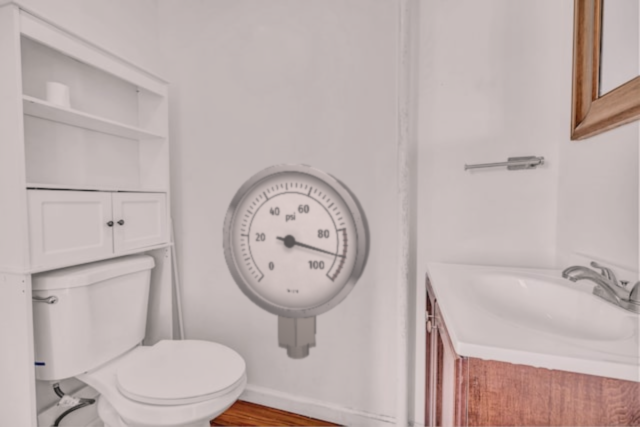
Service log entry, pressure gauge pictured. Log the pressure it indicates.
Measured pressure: 90 psi
